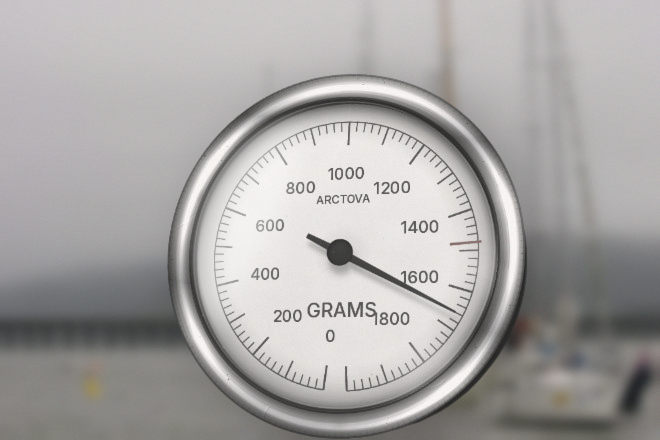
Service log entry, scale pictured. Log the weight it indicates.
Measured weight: 1660 g
